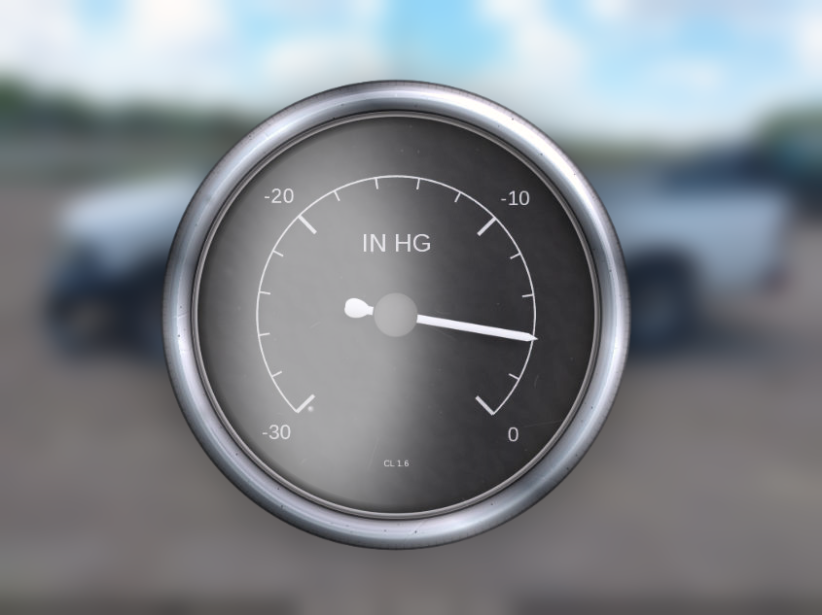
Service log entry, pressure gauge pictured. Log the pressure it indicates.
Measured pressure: -4 inHg
